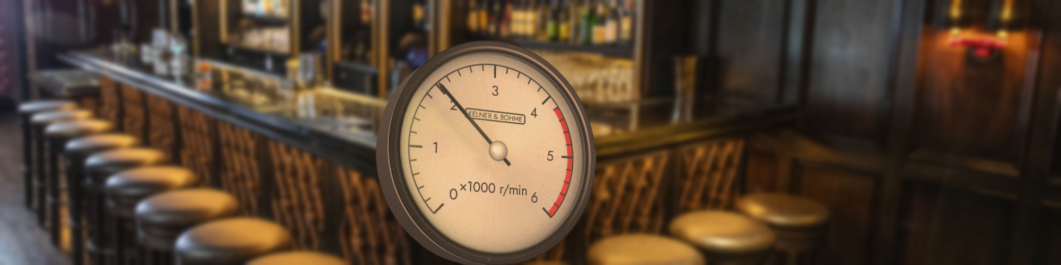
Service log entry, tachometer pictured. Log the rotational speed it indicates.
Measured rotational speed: 2000 rpm
